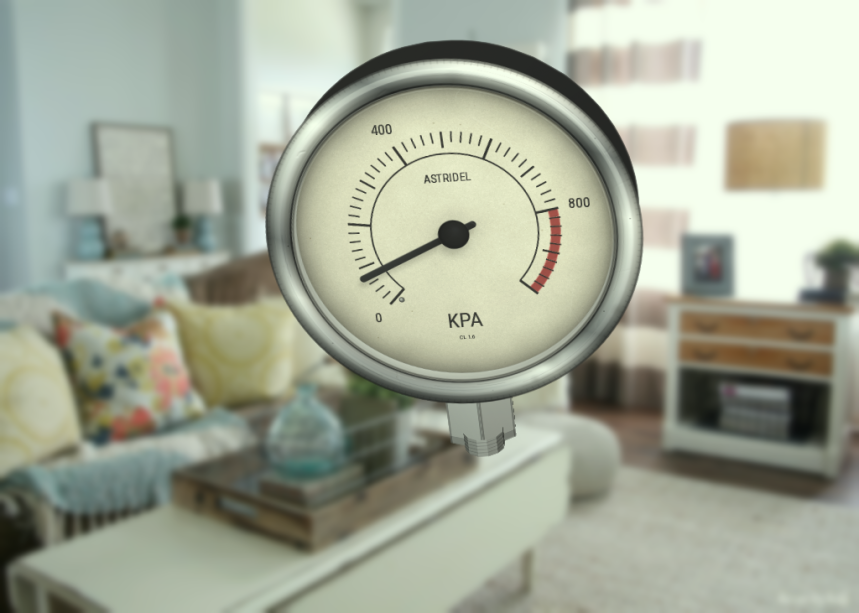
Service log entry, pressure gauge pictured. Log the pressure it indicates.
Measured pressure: 80 kPa
